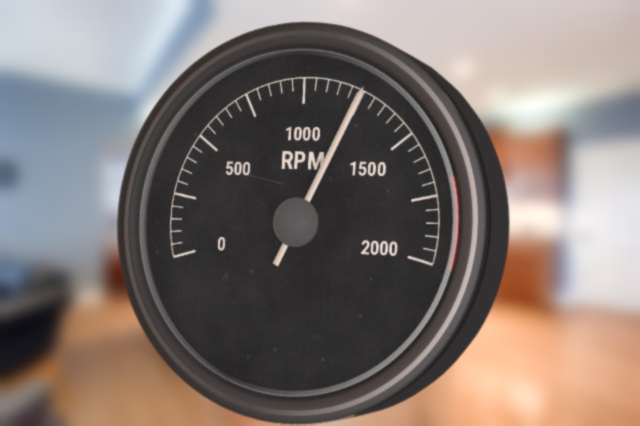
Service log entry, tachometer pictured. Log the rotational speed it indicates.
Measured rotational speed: 1250 rpm
